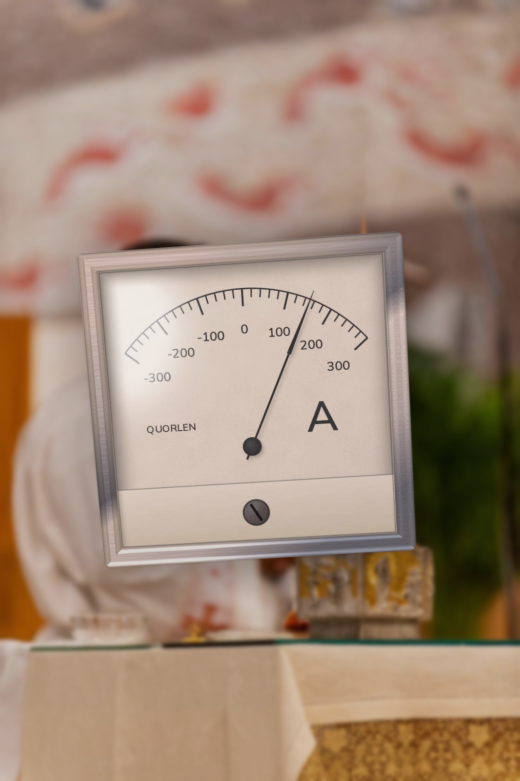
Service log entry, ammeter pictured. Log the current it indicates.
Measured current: 150 A
